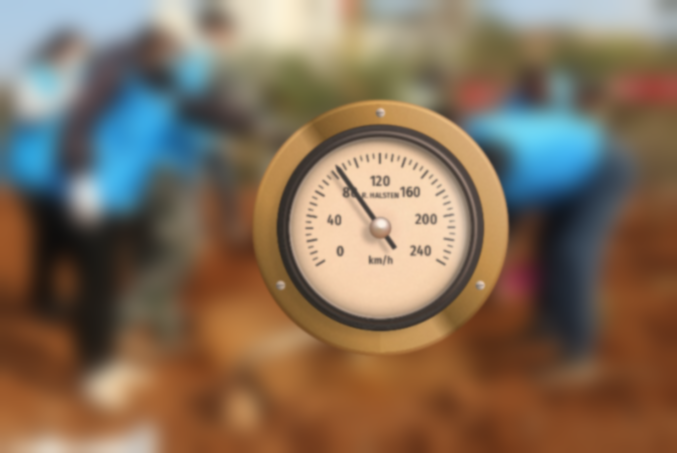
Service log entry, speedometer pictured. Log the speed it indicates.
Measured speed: 85 km/h
